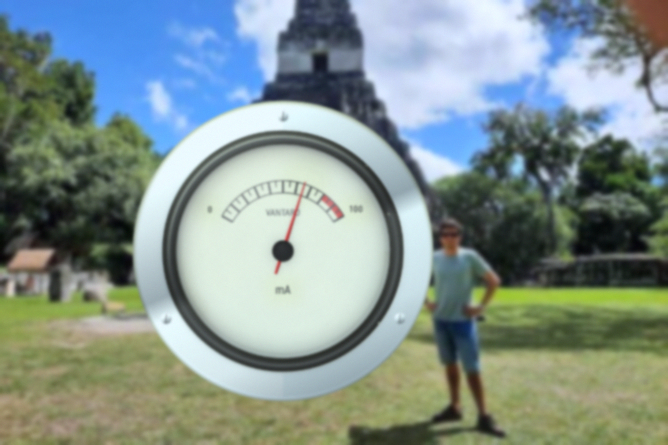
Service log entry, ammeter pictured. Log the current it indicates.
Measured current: 65 mA
